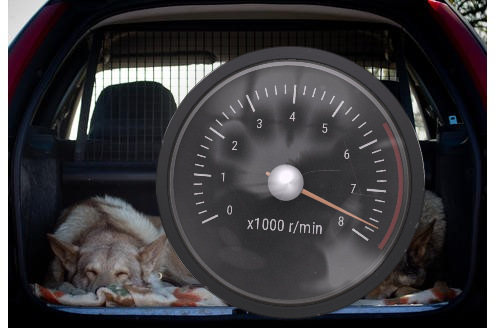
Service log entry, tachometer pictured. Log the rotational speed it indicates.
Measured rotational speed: 7700 rpm
